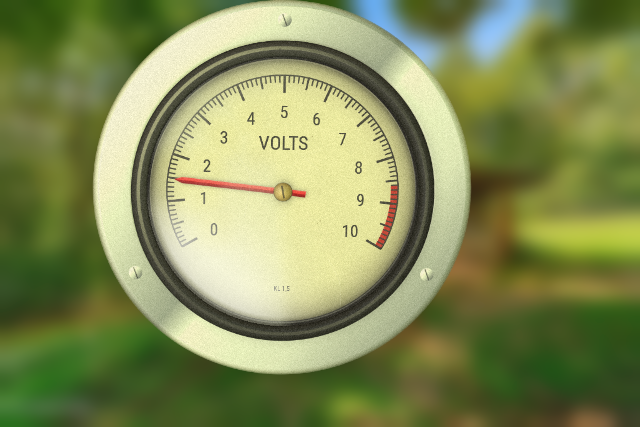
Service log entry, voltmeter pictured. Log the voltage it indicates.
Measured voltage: 1.5 V
